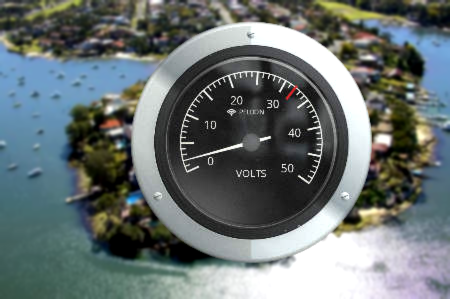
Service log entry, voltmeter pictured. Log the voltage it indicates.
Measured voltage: 2 V
